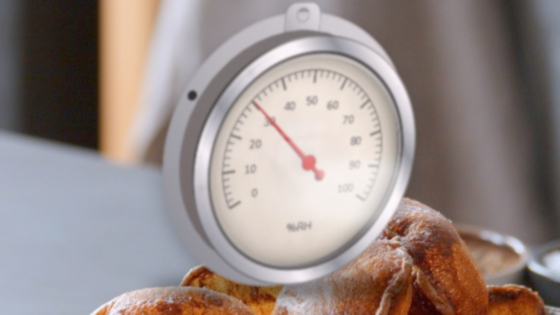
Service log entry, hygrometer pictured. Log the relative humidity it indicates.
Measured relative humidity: 30 %
